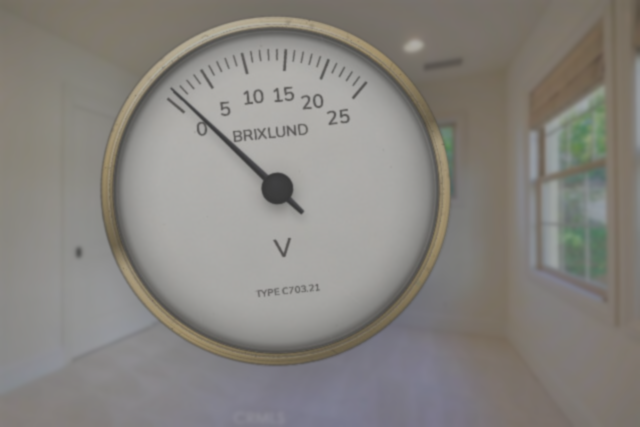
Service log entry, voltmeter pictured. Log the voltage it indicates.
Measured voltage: 1 V
